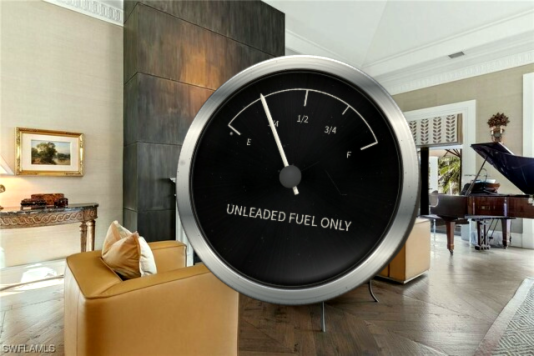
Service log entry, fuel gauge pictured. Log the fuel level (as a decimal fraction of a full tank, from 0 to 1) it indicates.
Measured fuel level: 0.25
